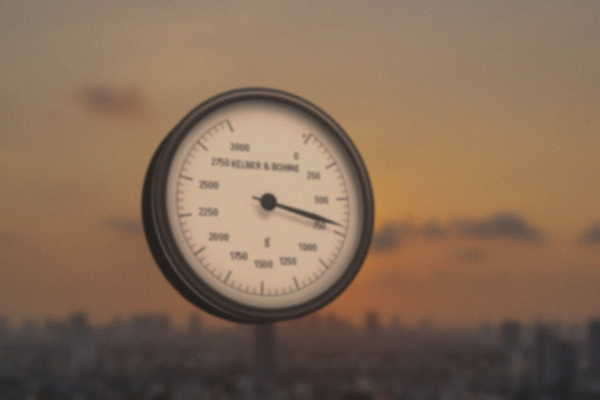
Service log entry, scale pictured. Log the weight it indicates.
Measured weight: 700 g
